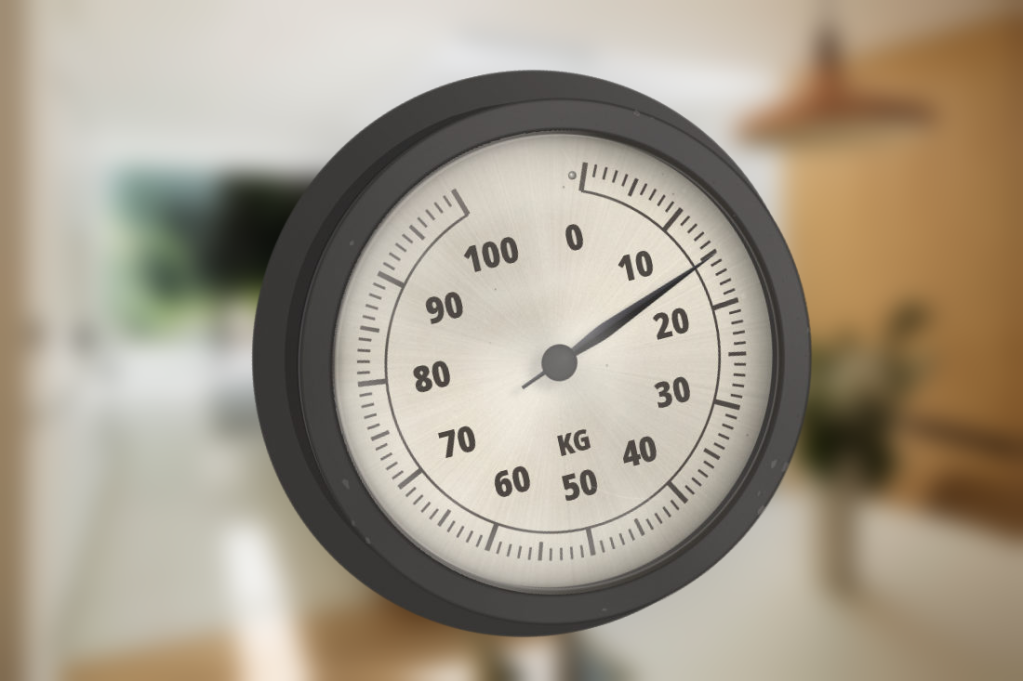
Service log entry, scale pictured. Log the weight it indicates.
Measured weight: 15 kg
